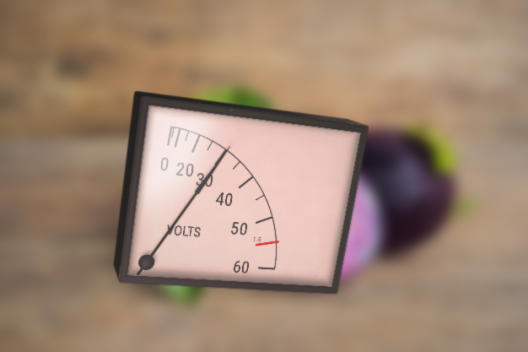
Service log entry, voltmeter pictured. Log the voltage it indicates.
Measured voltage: 30 V
